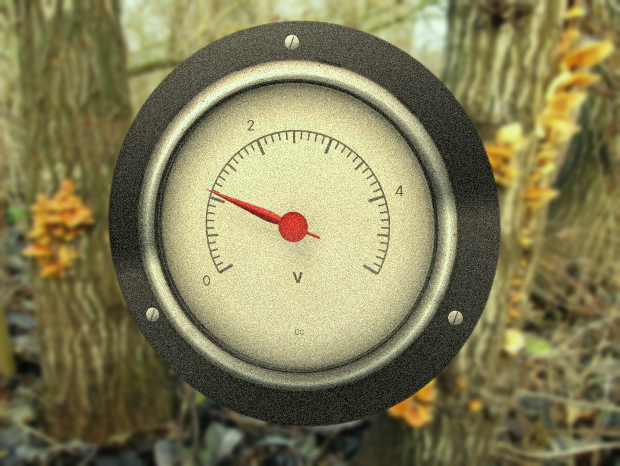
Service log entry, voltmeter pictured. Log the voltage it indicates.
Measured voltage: 1.1 V
